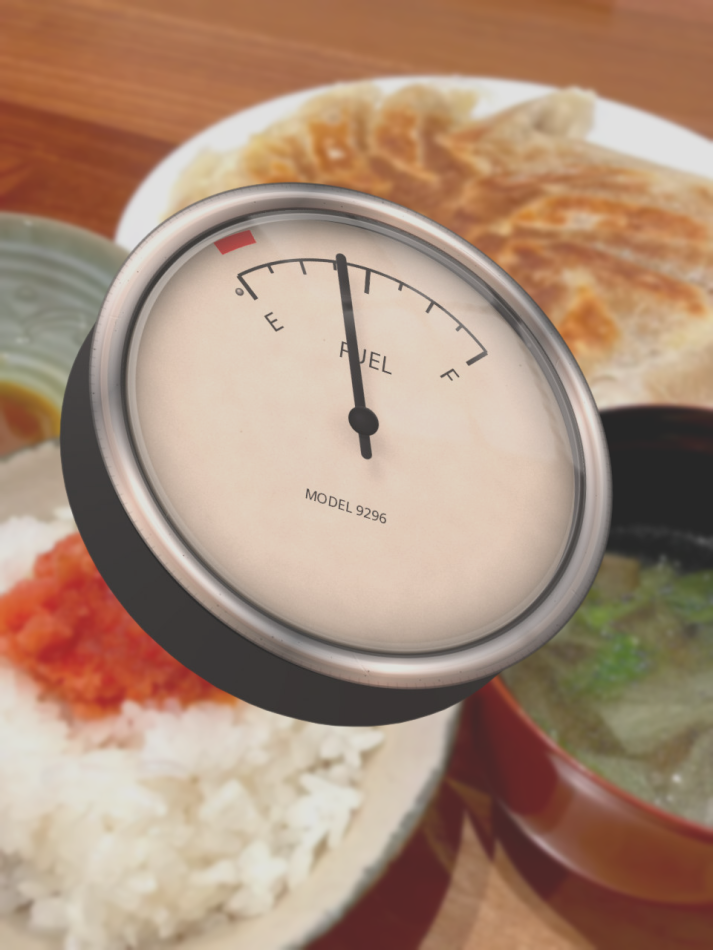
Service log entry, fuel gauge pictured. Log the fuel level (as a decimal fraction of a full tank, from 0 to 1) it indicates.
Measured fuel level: 0.375
